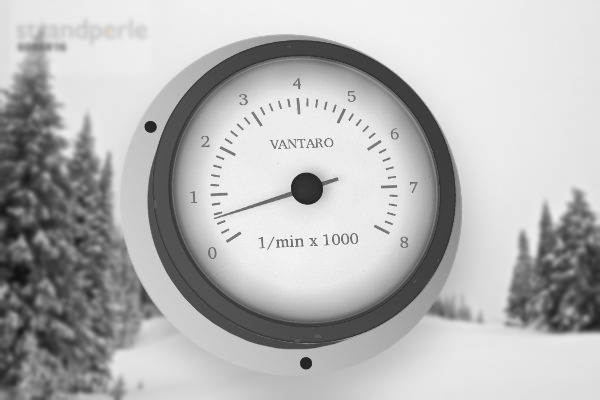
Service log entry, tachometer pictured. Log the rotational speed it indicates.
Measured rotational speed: 500 rpm
